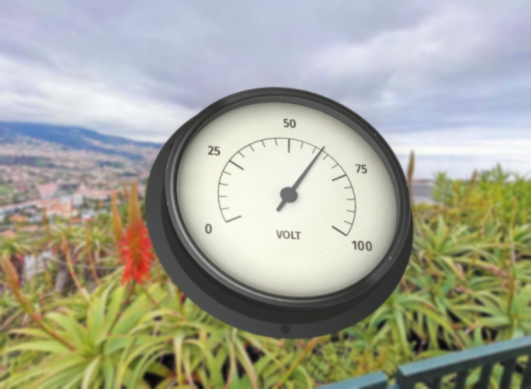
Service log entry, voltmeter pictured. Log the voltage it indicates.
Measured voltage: 62.5 V
